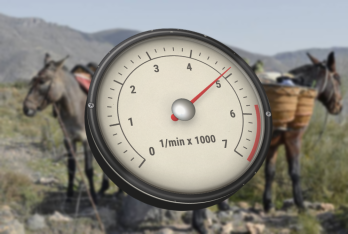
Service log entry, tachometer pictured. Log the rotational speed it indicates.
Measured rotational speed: 4900 rpm
